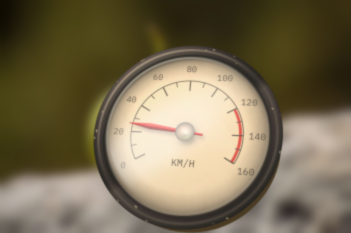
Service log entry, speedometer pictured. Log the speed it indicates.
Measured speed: 25 km/h
